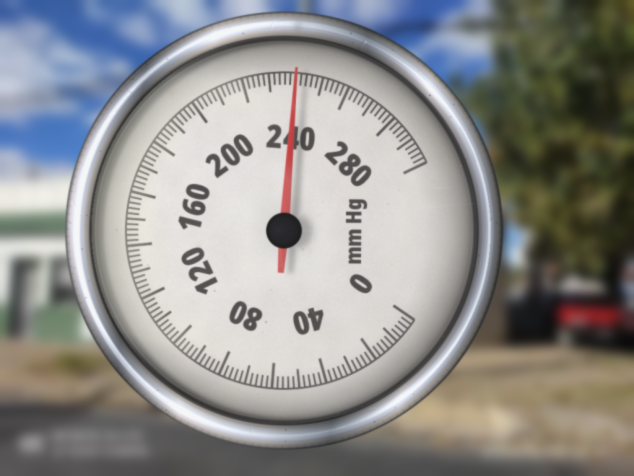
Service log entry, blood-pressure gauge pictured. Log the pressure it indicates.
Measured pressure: 240 mmHg
